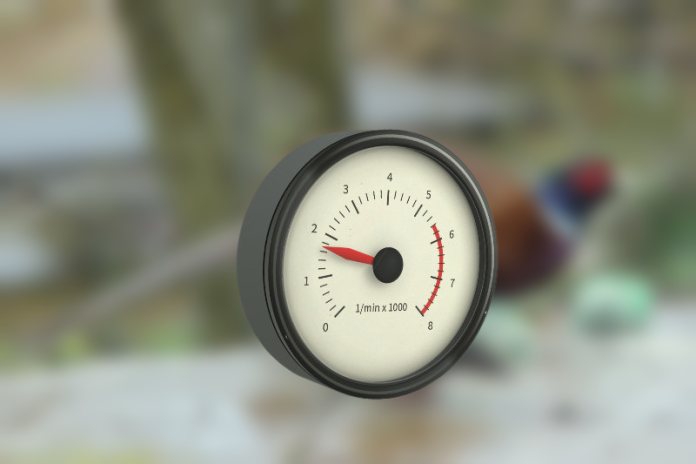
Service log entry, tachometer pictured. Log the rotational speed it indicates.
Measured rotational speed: 1700 rpm
